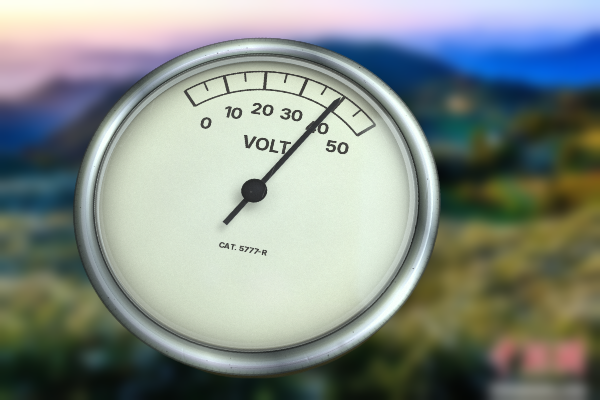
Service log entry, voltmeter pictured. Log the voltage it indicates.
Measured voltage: 40 V
